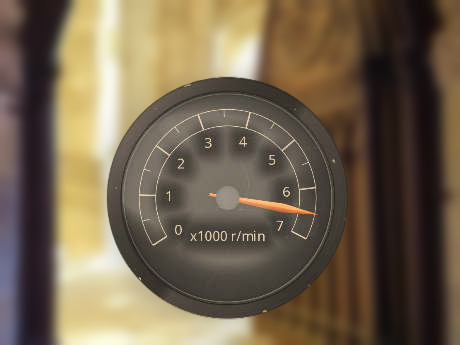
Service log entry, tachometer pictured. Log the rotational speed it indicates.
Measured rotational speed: 6500 rpm
